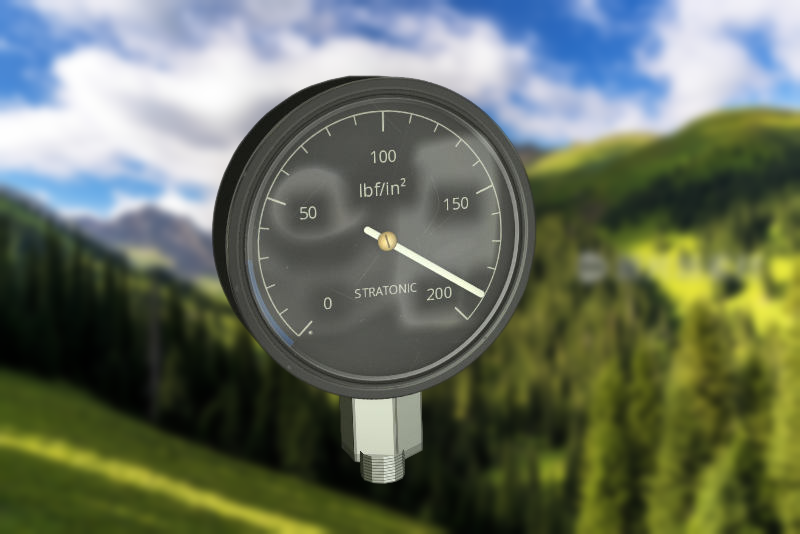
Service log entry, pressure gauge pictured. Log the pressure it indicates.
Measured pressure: 190 psi
